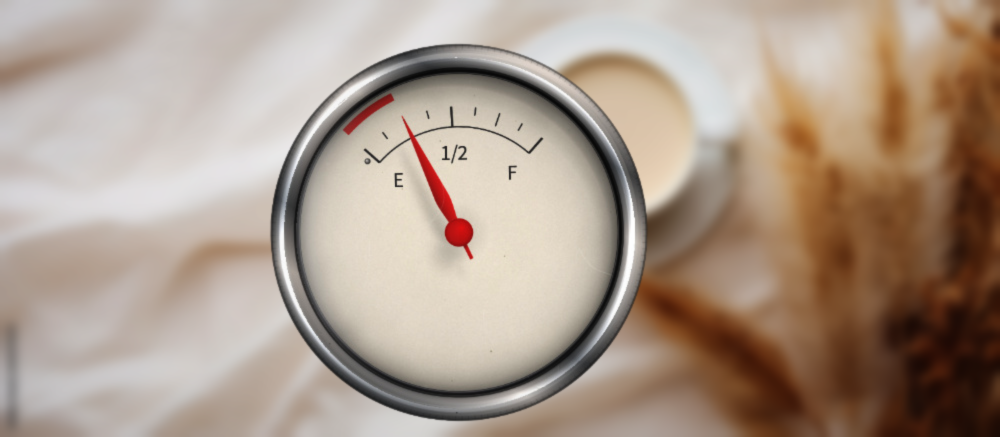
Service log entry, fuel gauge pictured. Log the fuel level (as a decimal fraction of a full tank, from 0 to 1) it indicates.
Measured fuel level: 0.25
